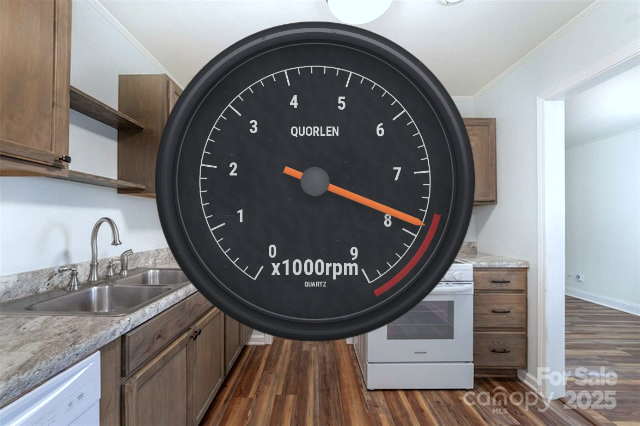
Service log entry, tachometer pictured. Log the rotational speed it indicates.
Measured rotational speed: 7800 rpm
